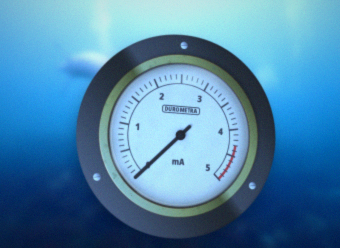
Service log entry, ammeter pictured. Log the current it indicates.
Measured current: 0 mA
